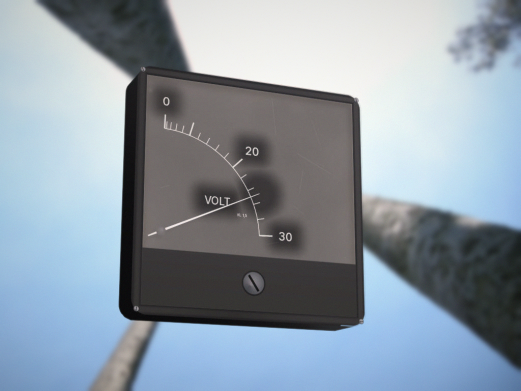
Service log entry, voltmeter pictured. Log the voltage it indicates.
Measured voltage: 25 V
